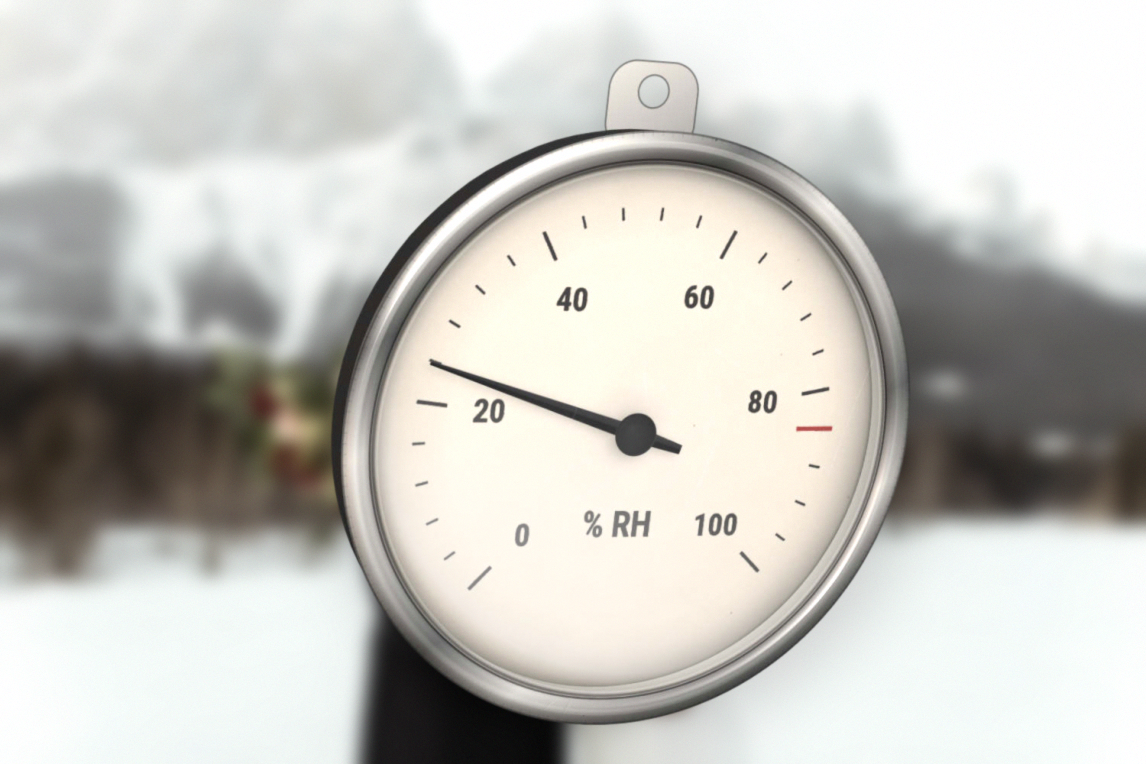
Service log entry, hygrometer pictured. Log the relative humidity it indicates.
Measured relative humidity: 24 %
